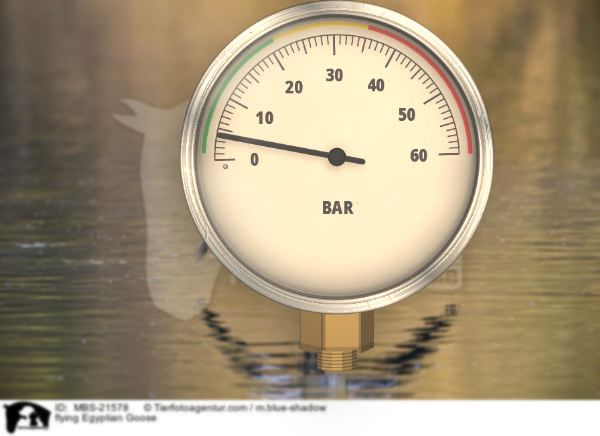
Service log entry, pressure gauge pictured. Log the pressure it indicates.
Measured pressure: 4 bar
